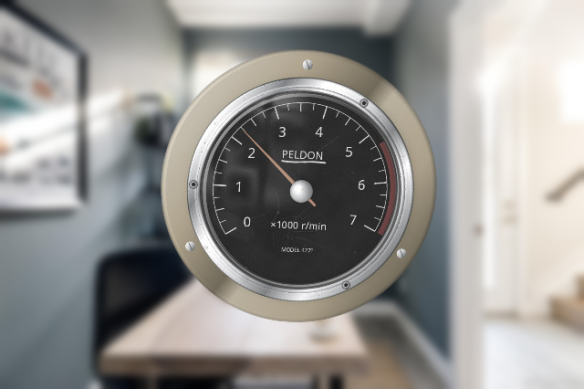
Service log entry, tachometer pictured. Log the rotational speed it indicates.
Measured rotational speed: 2250 rpm
